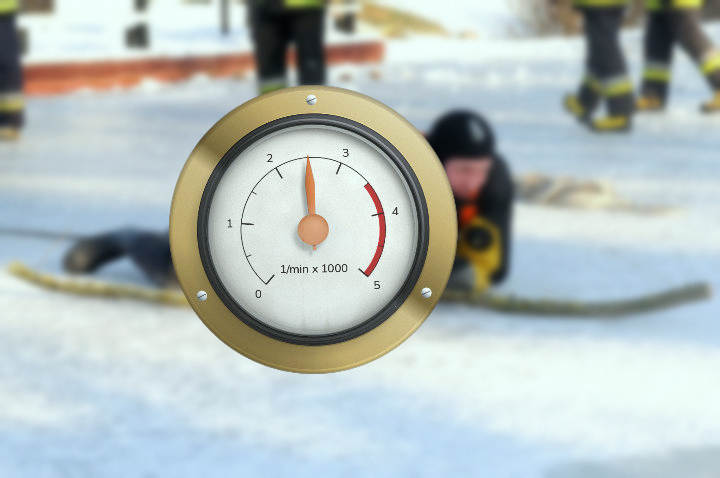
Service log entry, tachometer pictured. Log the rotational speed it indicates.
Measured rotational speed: 2500 rpm
